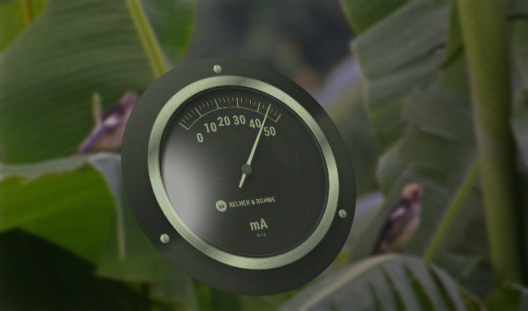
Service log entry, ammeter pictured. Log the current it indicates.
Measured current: 44 mA
